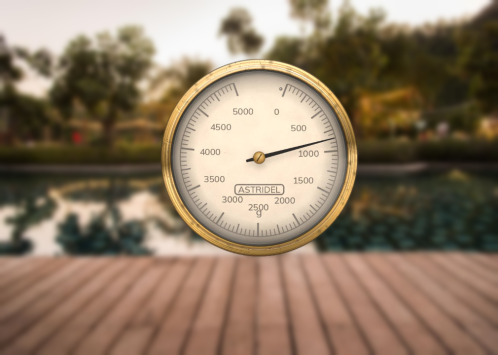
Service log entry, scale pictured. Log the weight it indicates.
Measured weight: 850 g
